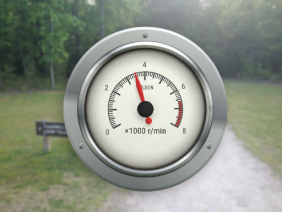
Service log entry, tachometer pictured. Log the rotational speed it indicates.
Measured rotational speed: 3500 rpm
